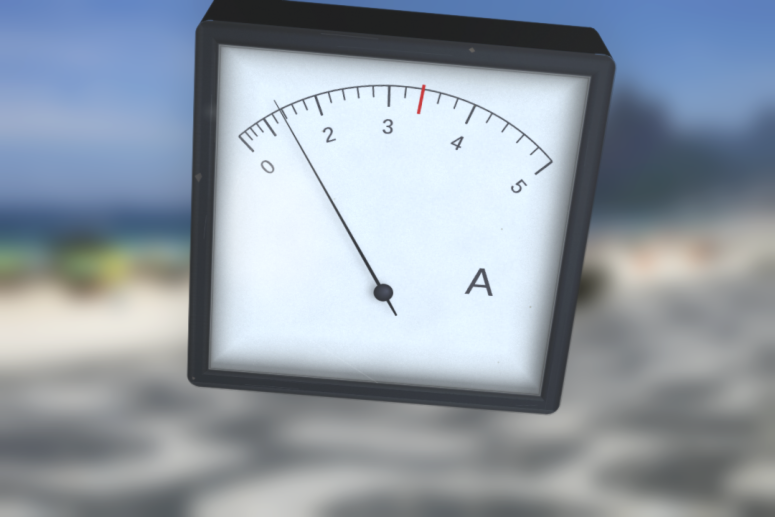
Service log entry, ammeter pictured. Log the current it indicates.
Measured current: 1.4 A
